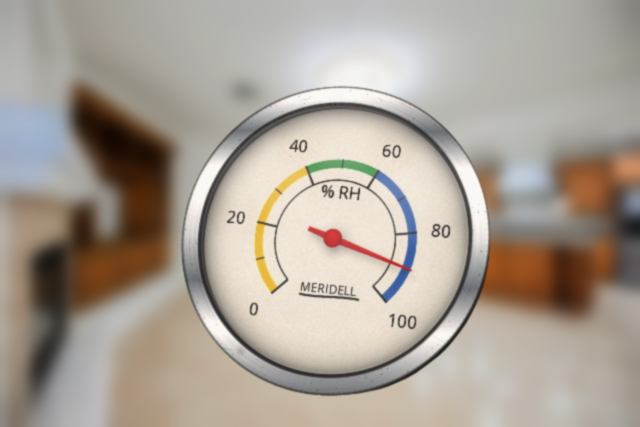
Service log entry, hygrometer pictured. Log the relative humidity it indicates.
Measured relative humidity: 90 %
